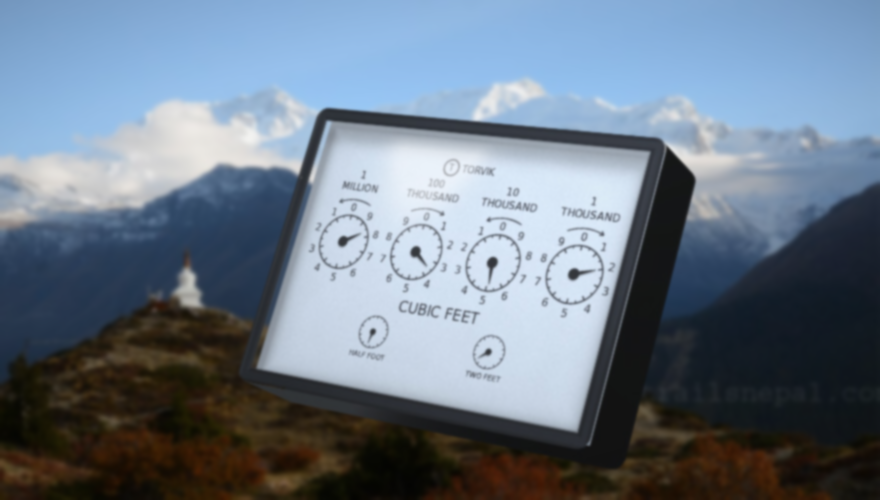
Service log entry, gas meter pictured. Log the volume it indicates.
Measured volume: 835200 ft³
